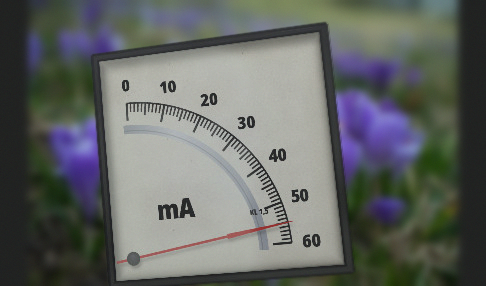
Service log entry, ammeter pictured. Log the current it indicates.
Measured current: 55 mA
